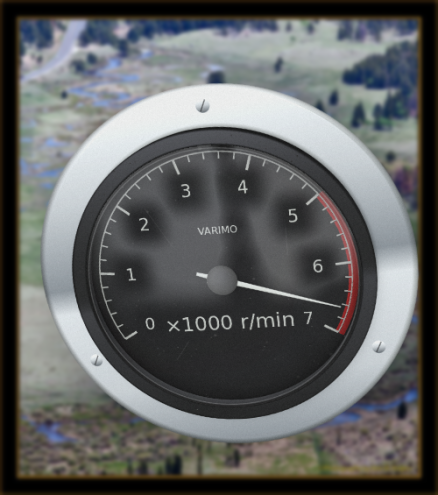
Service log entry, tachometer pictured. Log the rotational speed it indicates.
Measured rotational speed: 6600 rpm
